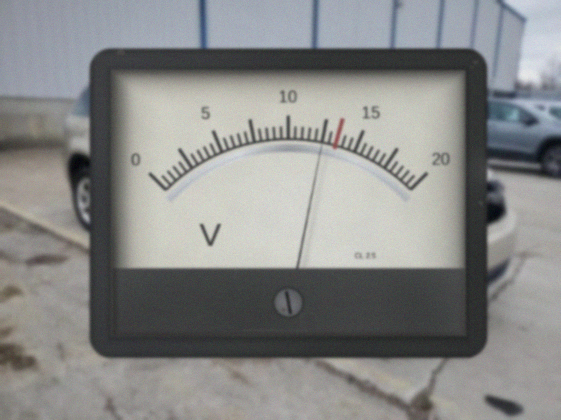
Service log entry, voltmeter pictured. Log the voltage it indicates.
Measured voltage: 12.5 V
